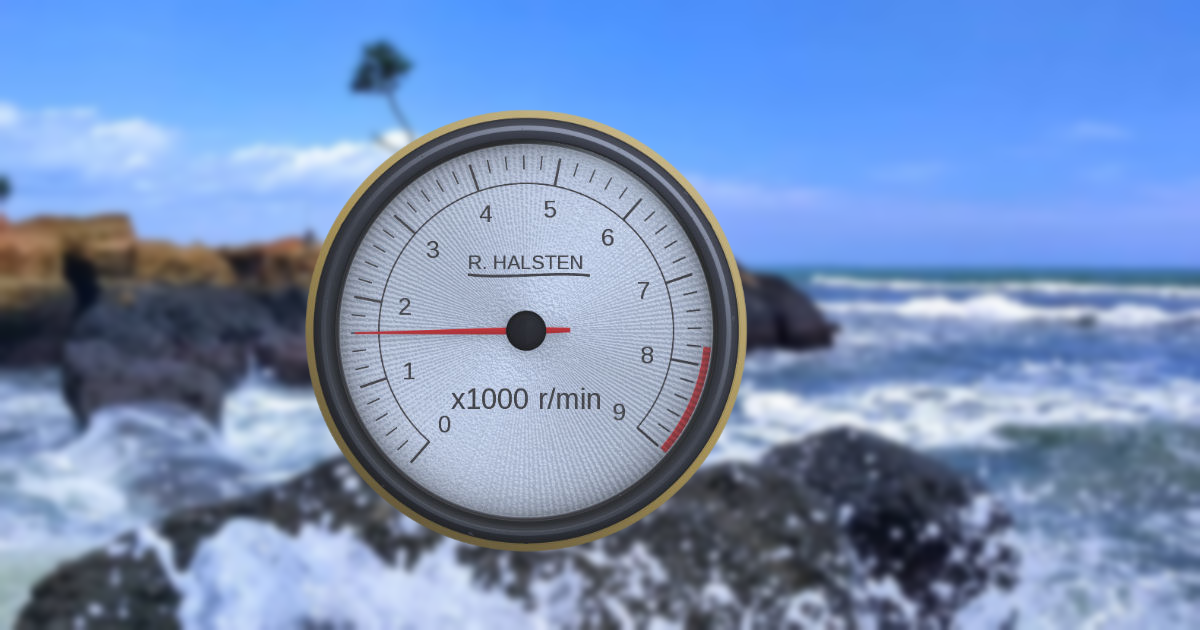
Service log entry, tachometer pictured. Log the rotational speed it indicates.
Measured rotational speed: 1600 rpm
